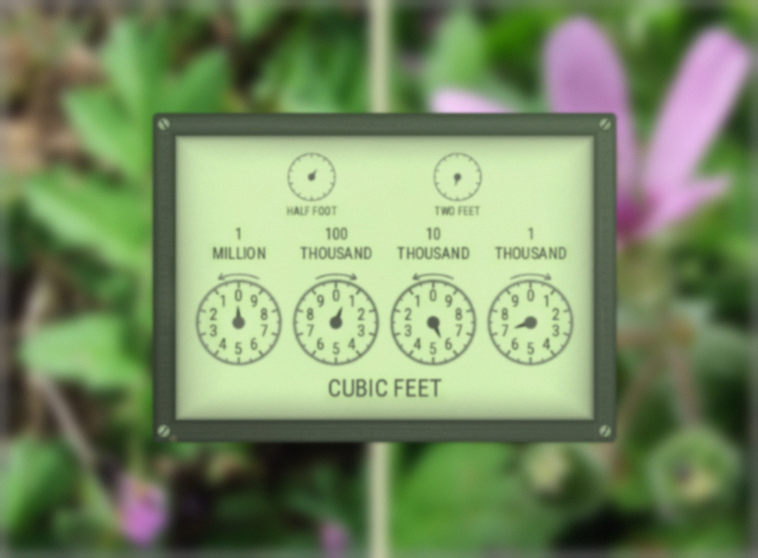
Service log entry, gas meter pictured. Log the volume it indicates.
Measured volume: 5700 ft³
